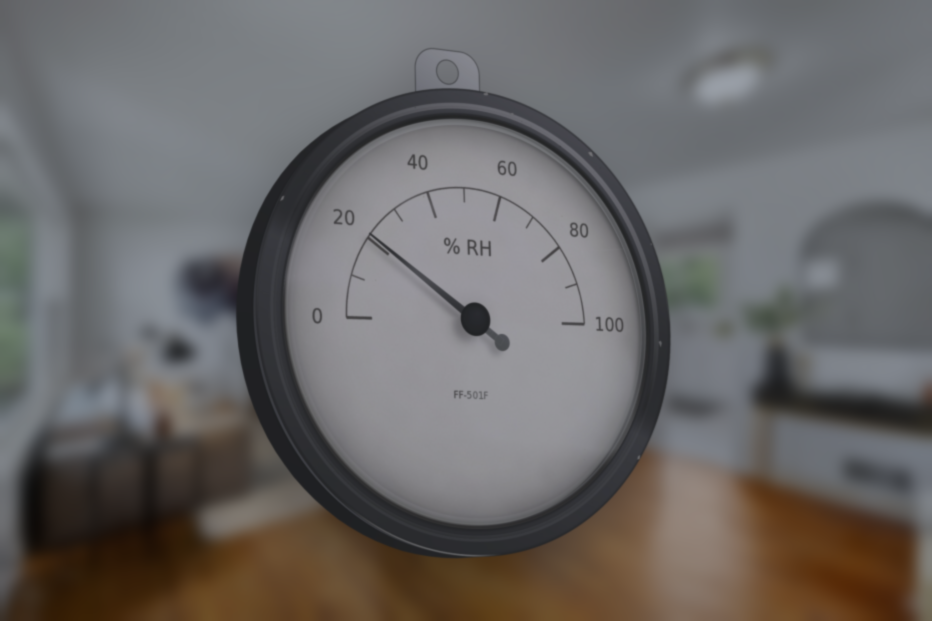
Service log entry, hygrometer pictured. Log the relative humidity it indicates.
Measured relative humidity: 20 %
